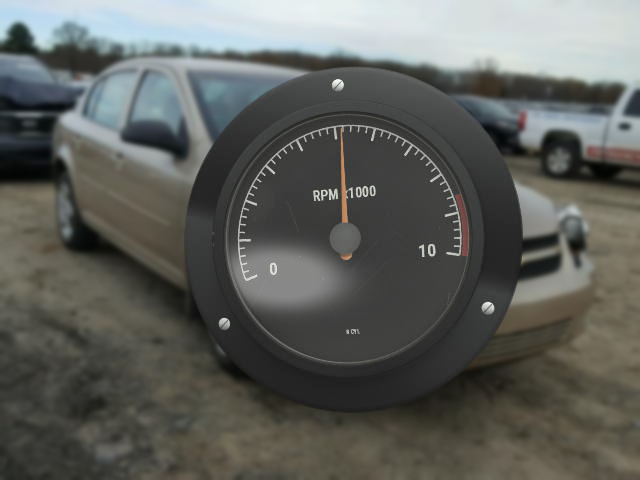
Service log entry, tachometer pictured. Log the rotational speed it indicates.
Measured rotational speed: 5200 rpm
